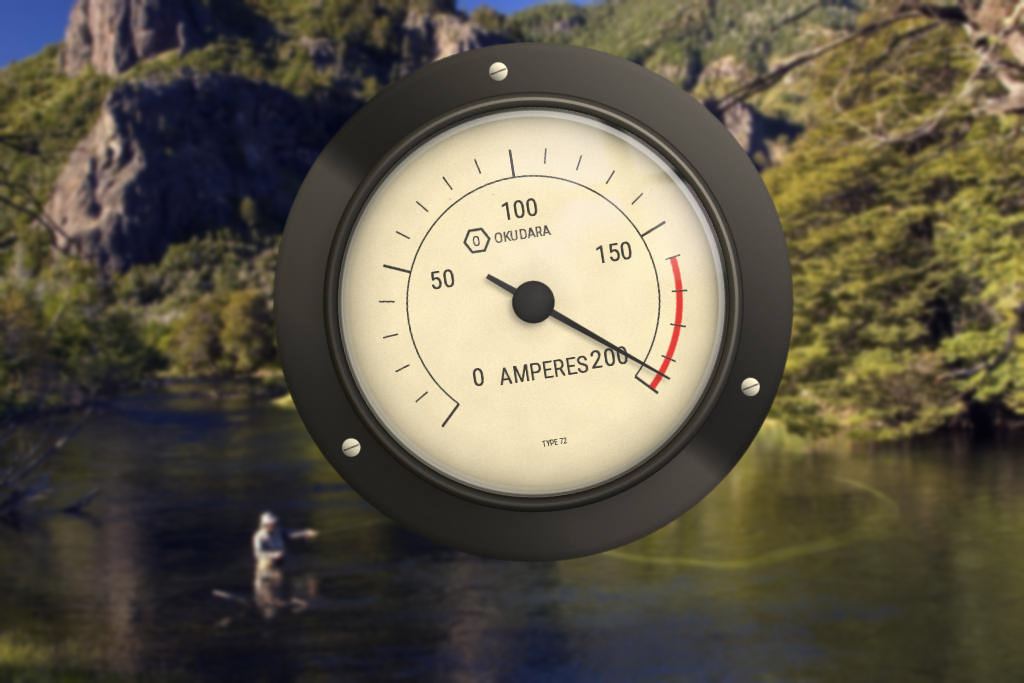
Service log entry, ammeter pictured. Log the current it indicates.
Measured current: 195 A
